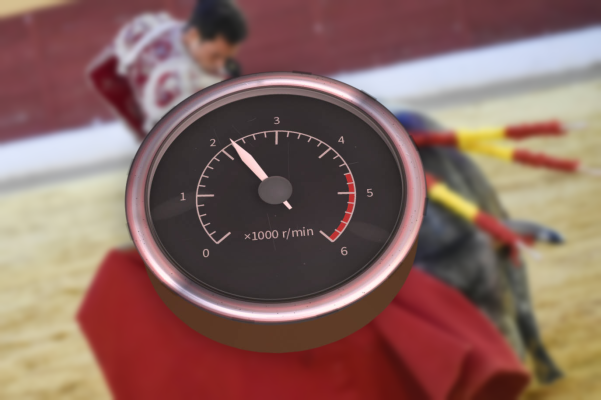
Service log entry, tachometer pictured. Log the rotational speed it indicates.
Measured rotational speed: 2200 rpm
